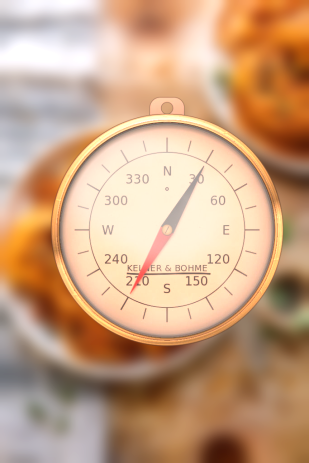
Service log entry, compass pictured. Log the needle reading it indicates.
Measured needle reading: 210 °
